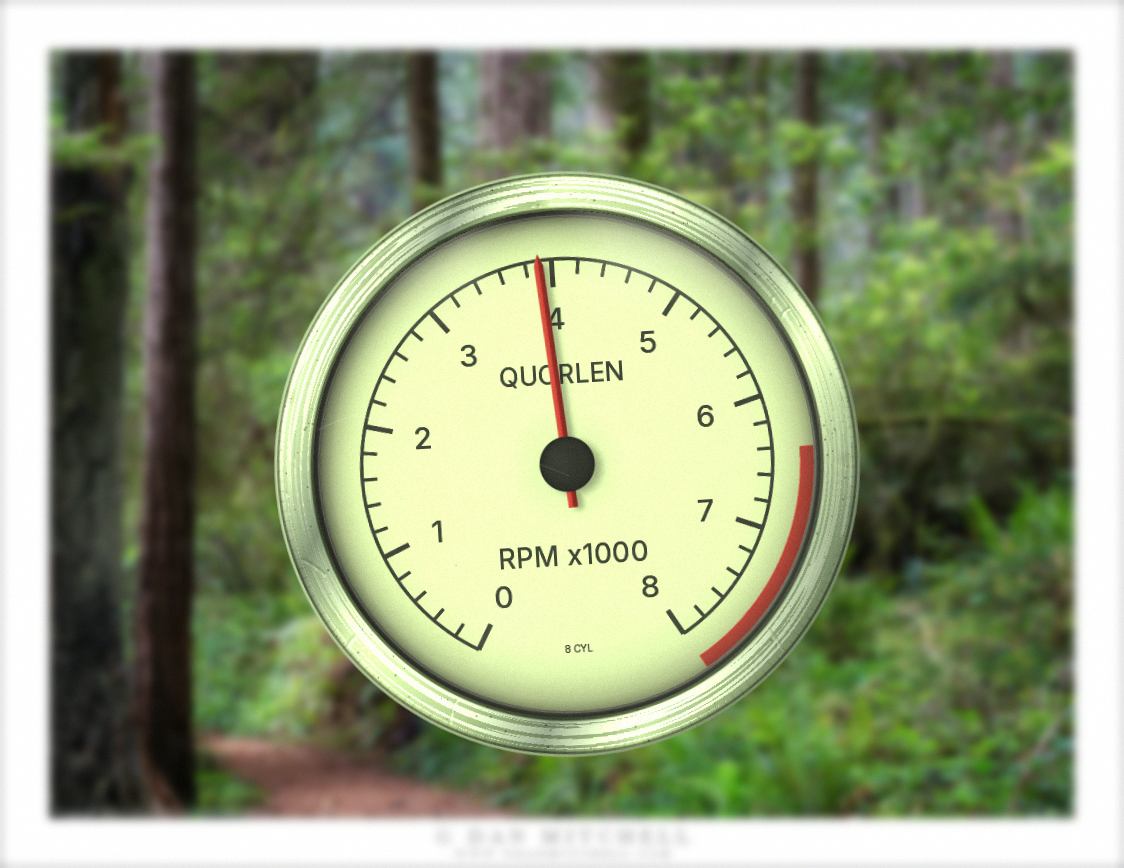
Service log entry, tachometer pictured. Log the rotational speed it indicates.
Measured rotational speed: 3900 rpm
